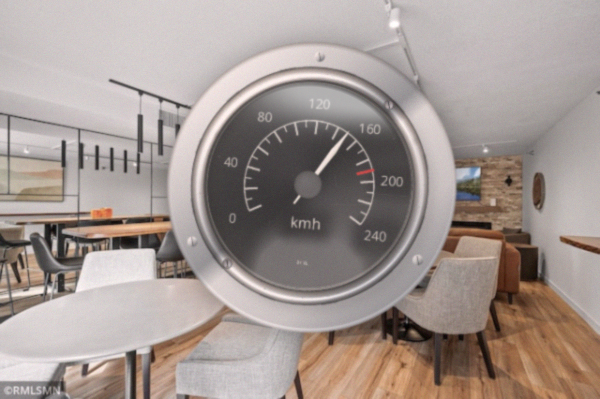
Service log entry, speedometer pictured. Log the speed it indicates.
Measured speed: 150 km/h
